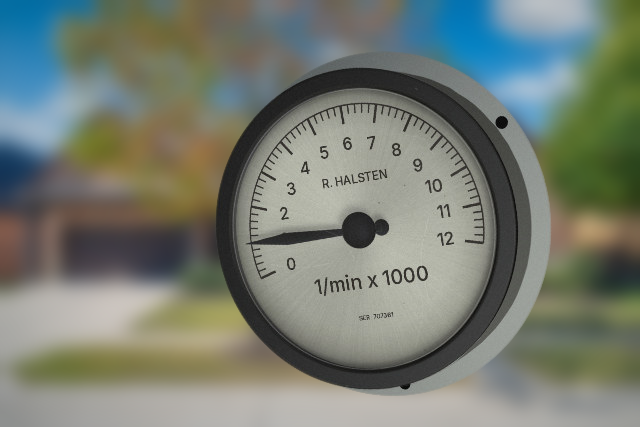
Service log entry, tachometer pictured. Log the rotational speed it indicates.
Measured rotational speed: 1000 rpm
